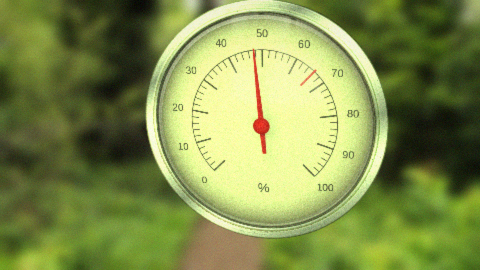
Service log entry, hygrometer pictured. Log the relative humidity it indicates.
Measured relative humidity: 48 %
